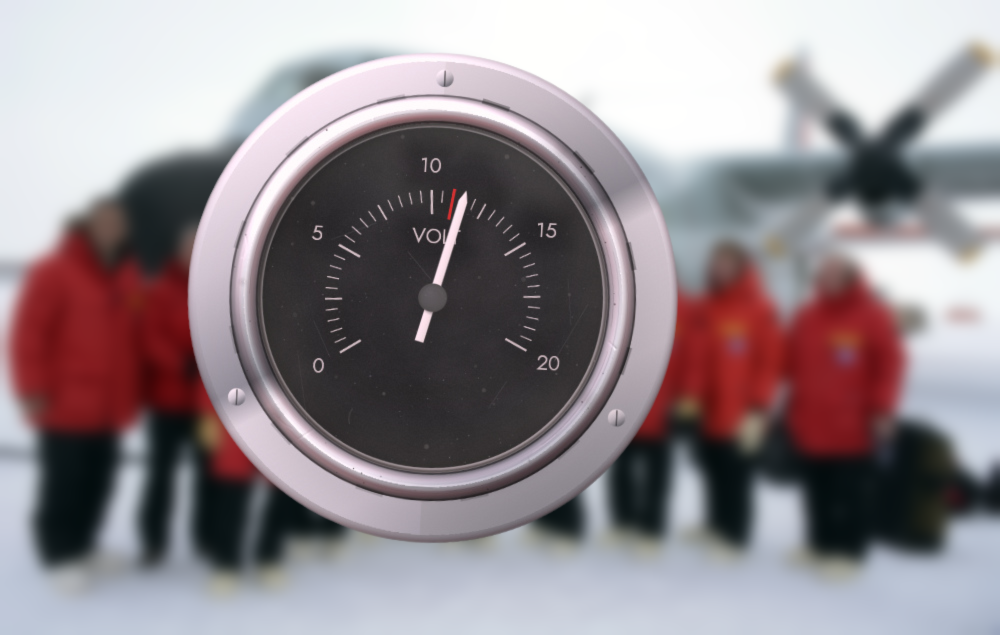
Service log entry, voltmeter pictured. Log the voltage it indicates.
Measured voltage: 11.5 V
